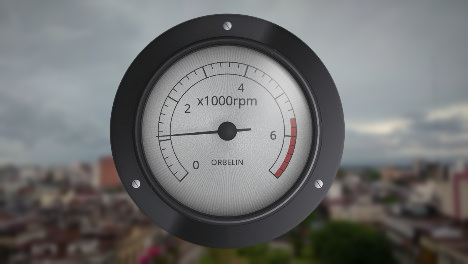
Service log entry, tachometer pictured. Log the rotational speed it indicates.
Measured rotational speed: 1100 rpm
